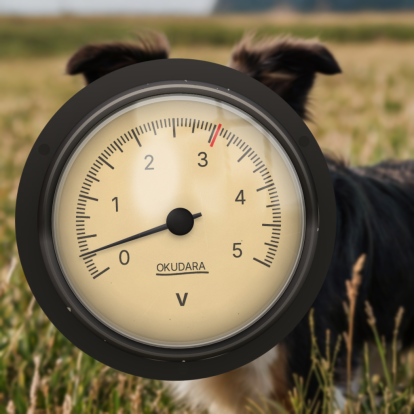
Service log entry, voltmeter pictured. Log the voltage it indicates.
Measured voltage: 0.3 V
